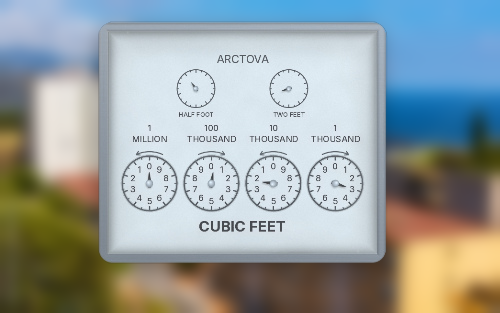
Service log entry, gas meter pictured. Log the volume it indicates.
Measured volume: 2300 ft³
